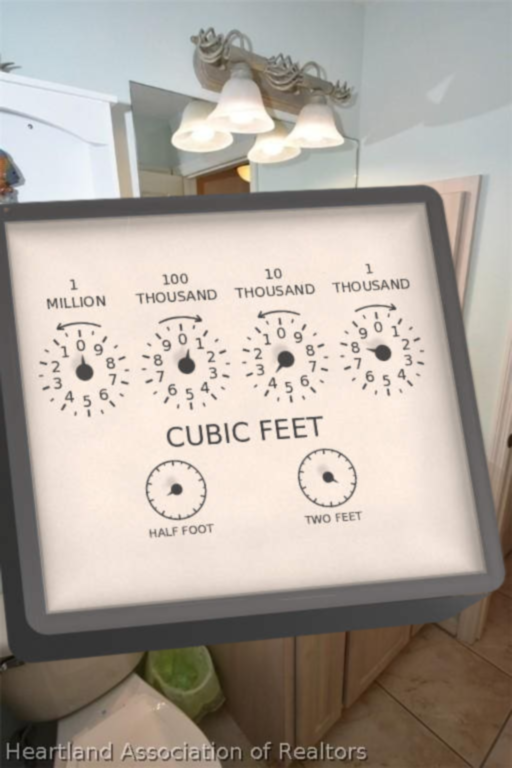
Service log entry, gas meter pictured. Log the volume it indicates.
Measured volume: 3800 ft³
